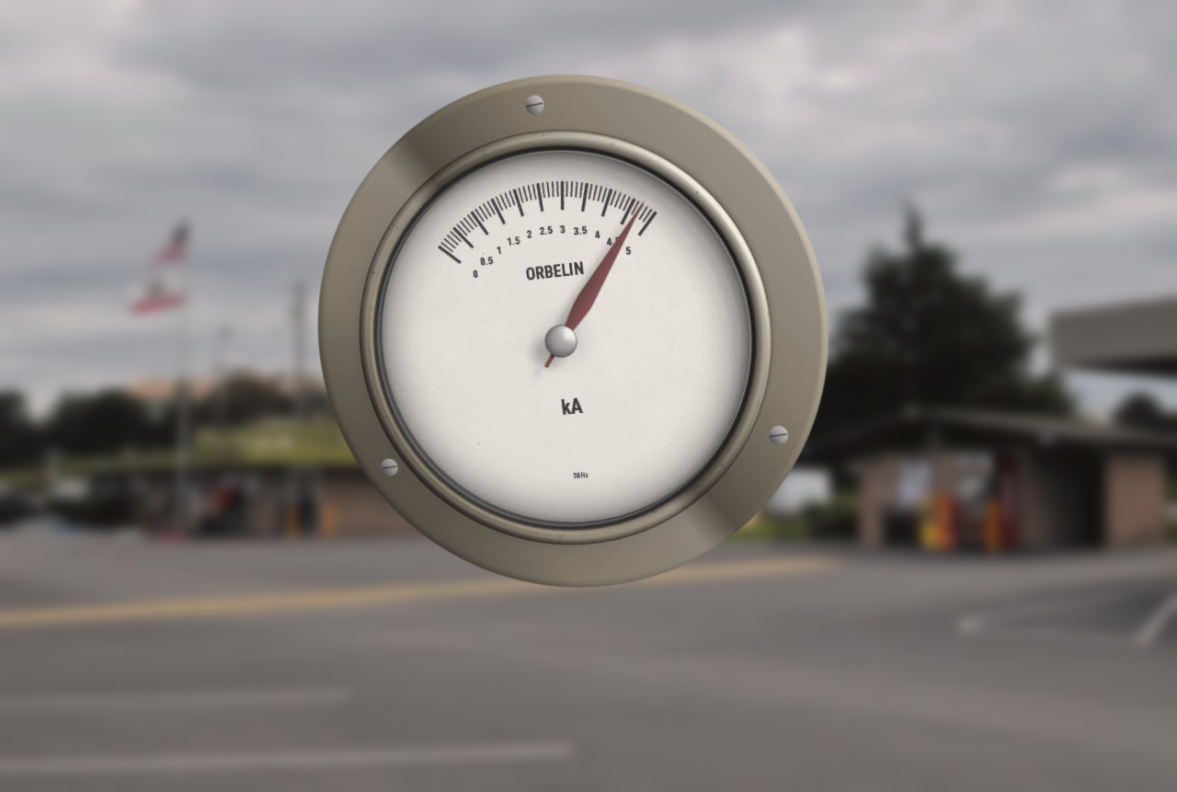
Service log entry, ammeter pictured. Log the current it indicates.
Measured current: 4.7 kA
